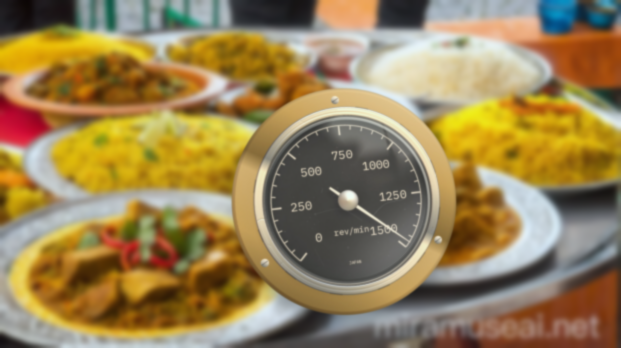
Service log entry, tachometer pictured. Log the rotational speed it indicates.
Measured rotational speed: 1475 rpm
